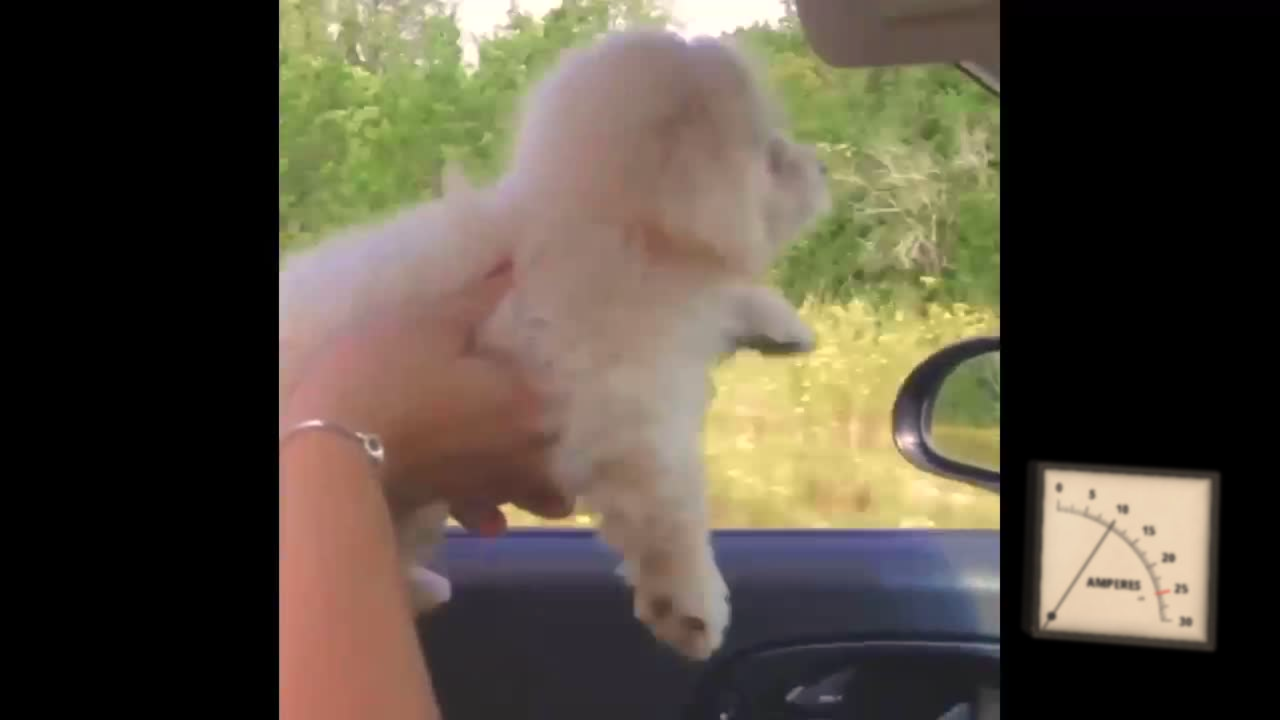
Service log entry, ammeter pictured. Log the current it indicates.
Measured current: 10 A
